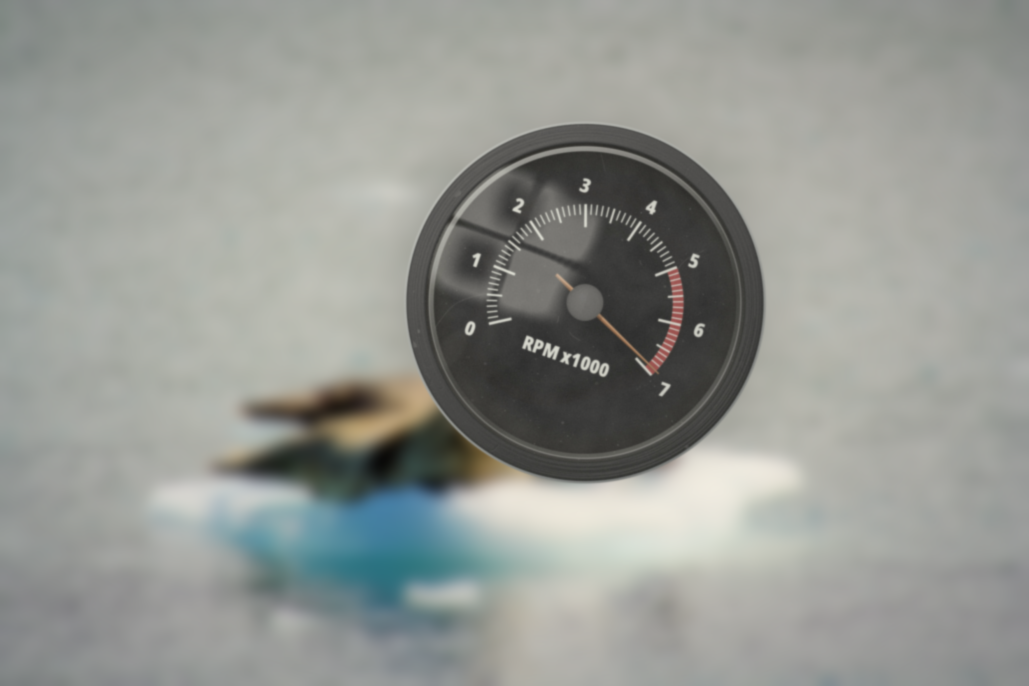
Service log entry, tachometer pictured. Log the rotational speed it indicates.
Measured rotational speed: 6900 rpm
